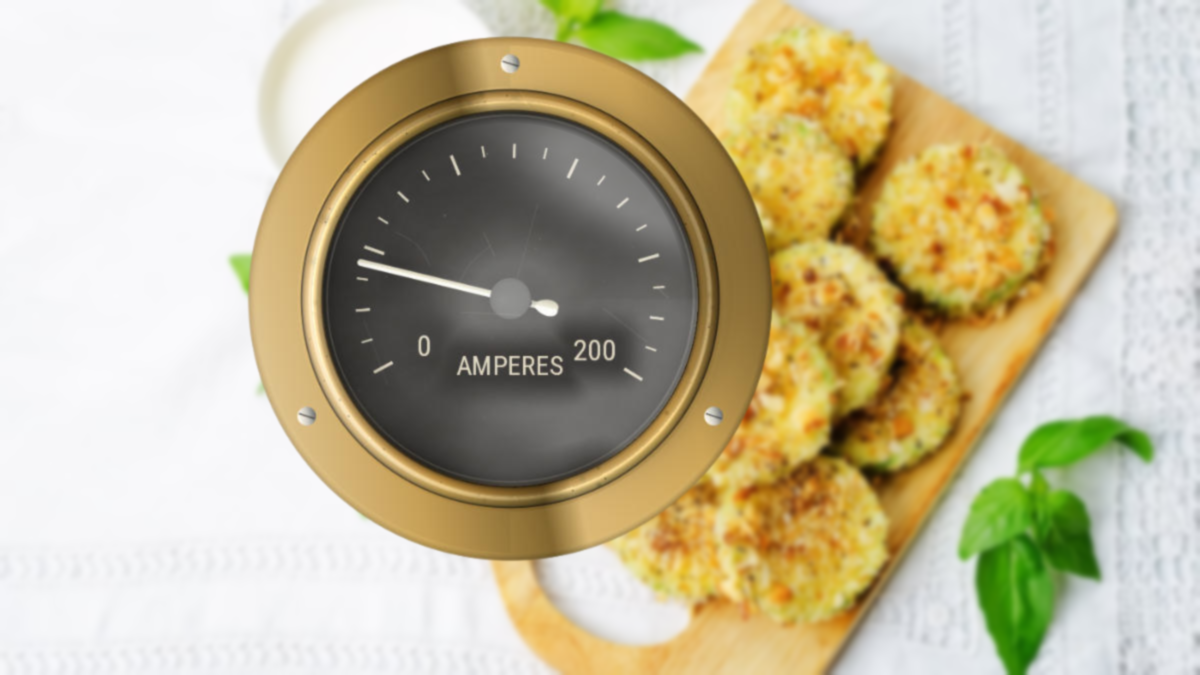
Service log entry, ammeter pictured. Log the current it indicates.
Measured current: 35 A
